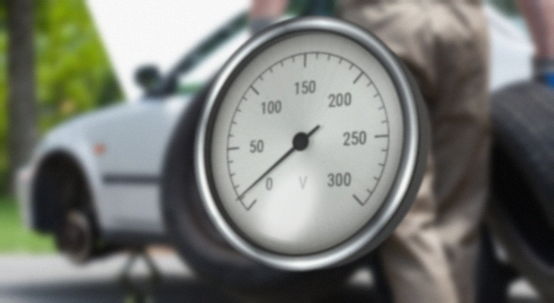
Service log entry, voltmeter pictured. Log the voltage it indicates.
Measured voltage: 10 V
